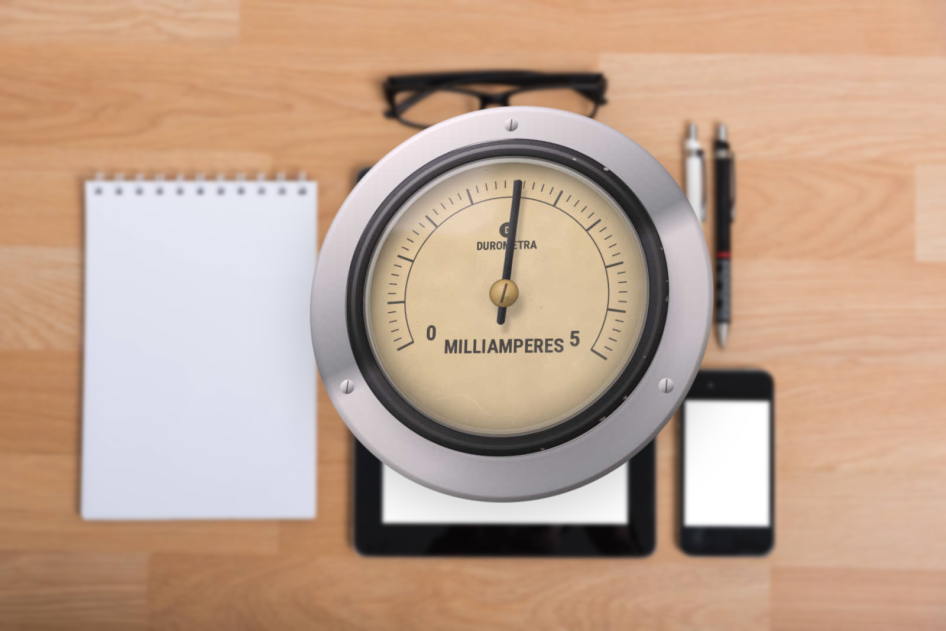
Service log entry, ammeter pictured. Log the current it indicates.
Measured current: 2.55 mA
